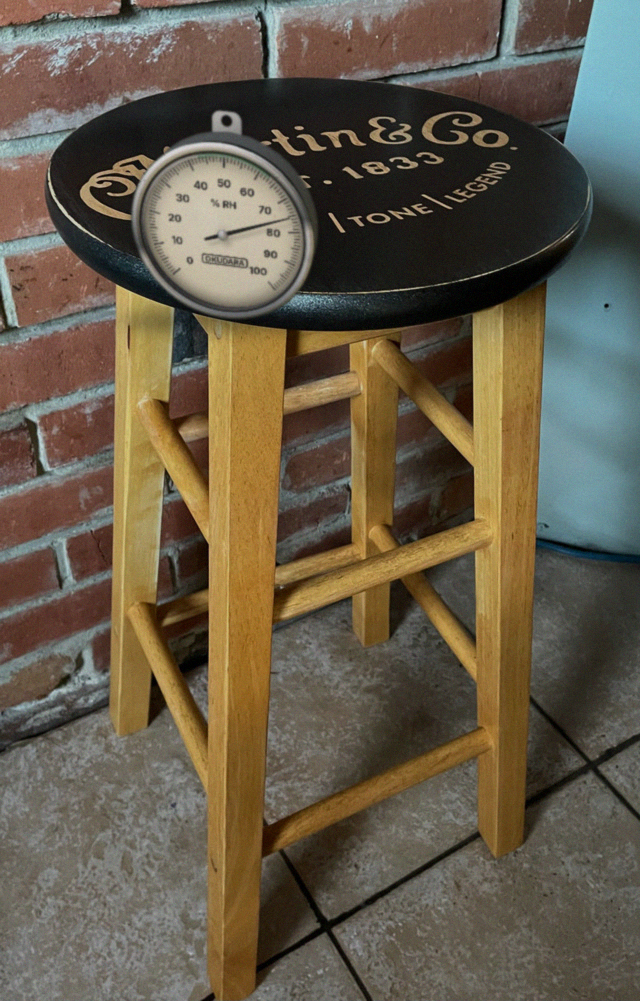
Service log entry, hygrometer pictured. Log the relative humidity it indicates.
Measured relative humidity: 75 %
